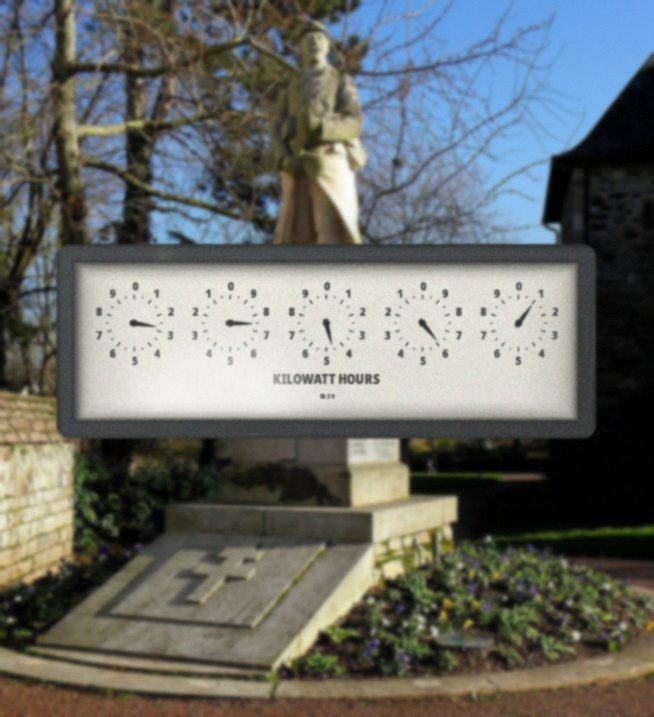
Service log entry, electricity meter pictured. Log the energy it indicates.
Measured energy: 27461 kWh
